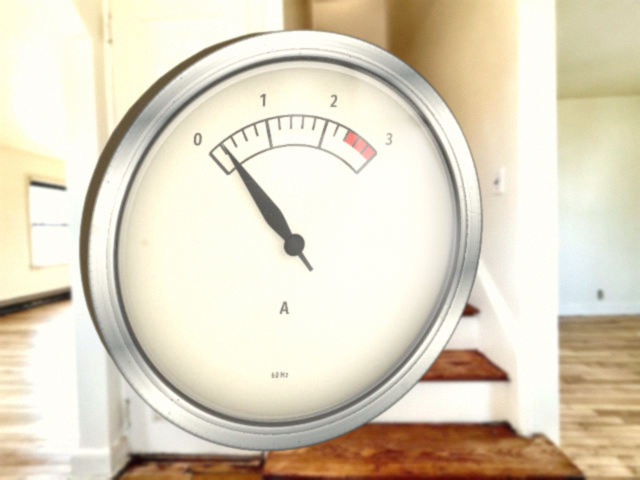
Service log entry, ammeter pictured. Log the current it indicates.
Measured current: 0.2 A
